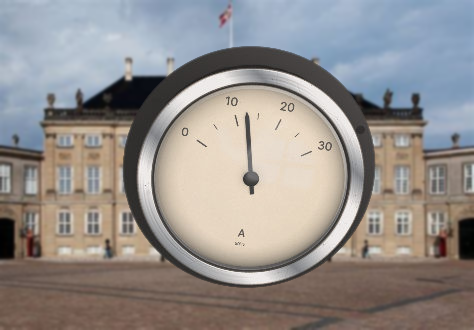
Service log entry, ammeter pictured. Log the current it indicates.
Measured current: 12.5 A
